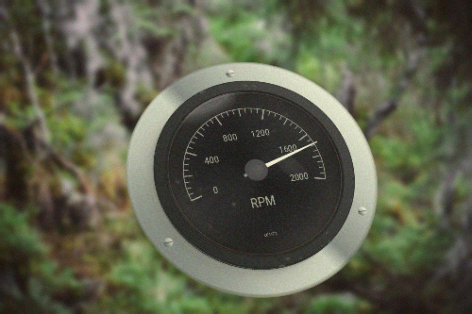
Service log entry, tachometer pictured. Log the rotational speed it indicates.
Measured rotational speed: 1700 rpm
